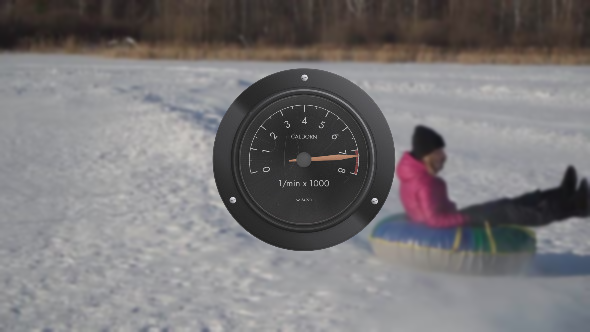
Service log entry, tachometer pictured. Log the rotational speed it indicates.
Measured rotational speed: 7250 rpm
